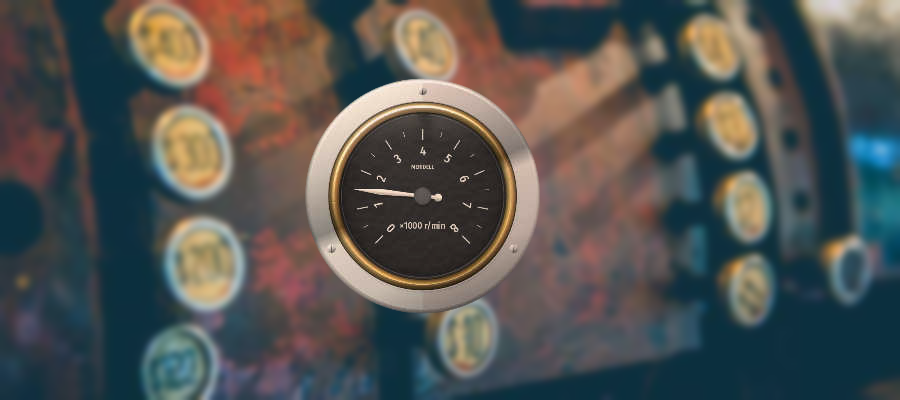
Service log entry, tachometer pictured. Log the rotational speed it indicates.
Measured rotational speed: 1500 rpm
